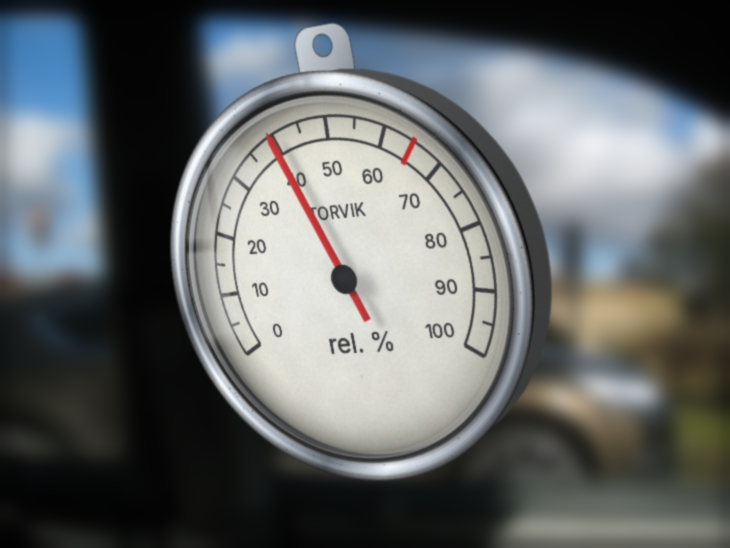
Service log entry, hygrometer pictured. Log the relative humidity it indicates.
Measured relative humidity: 40 %
